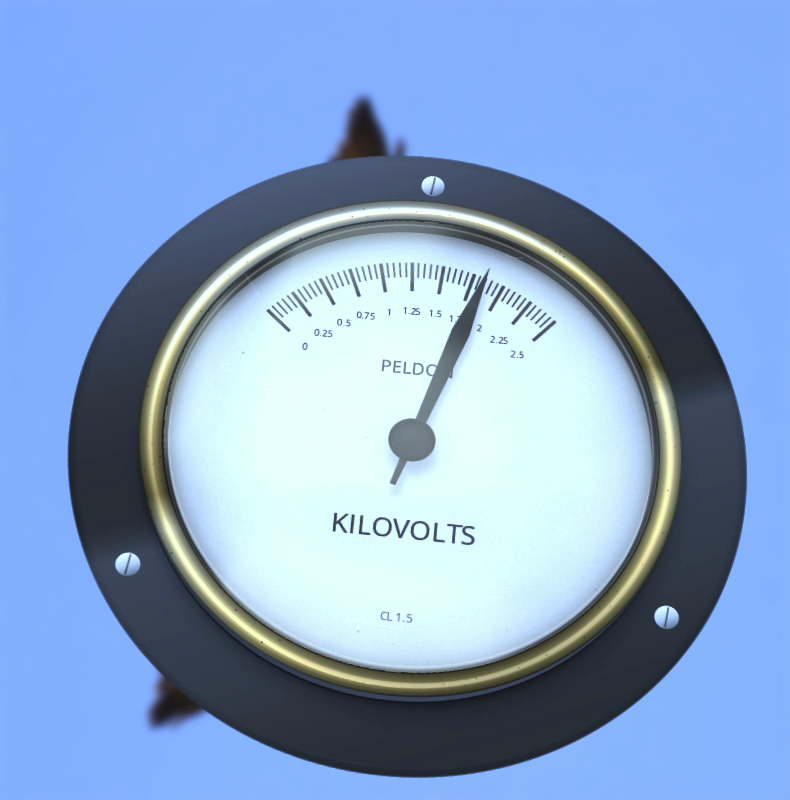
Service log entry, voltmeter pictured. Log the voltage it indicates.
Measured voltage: 1.85 kV
